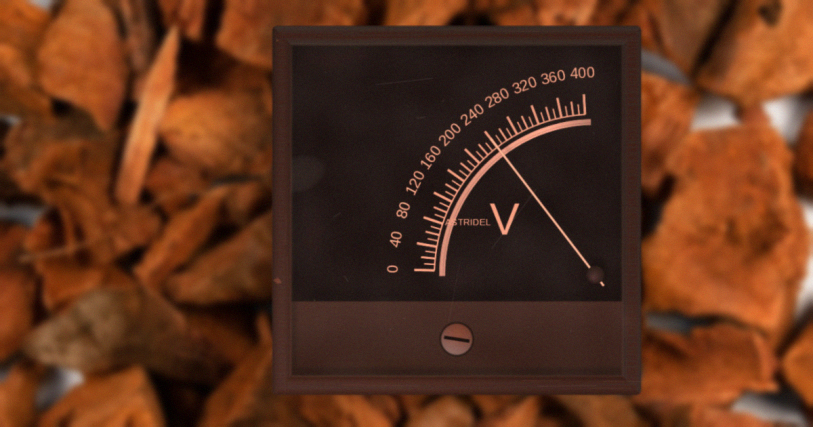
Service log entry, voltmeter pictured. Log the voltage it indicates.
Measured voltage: 240 V
